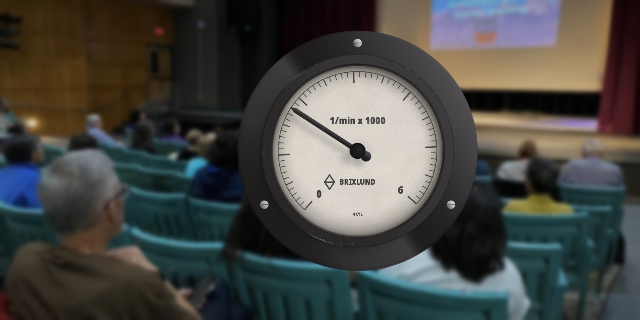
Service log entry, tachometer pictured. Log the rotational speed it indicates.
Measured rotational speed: 1800 rpm
